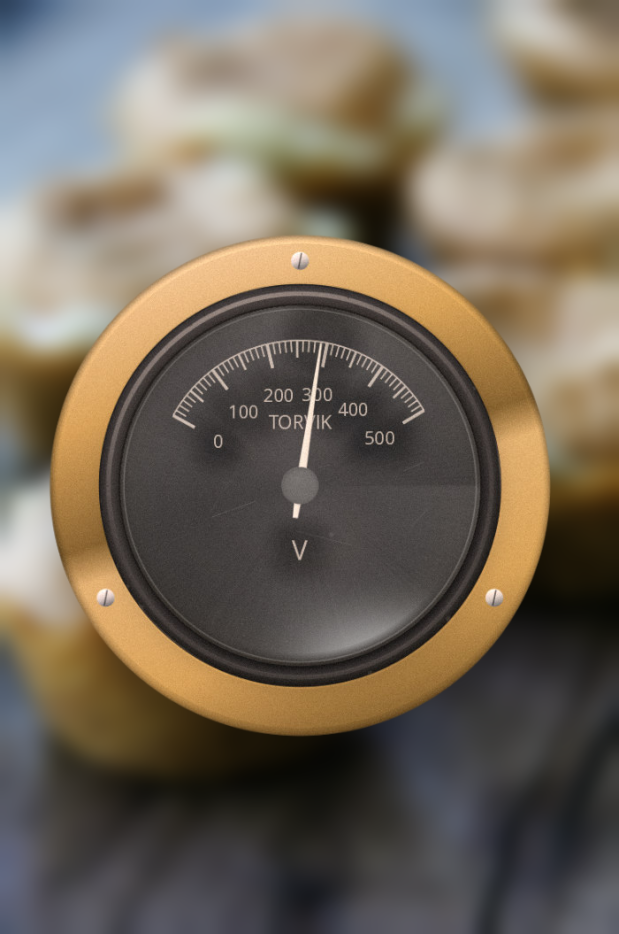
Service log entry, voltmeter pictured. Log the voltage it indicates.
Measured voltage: 290 V
